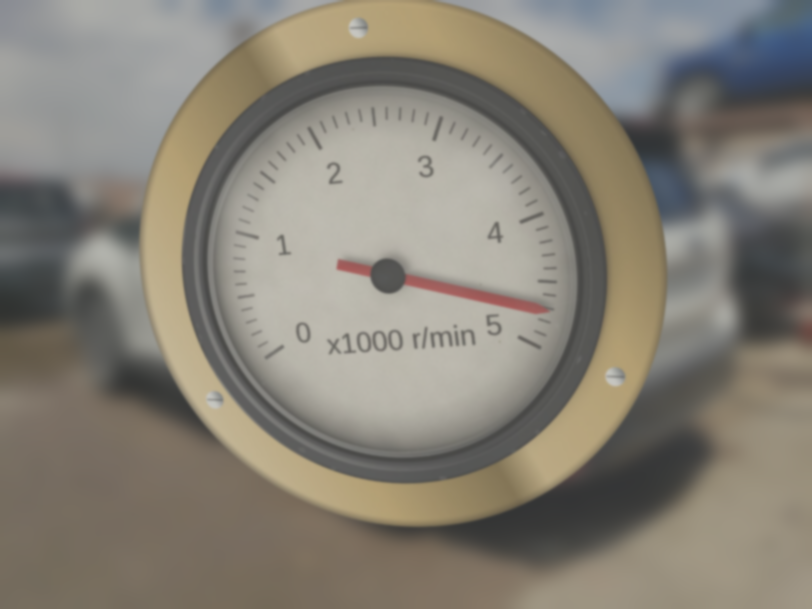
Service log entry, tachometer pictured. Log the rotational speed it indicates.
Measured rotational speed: 4700 rpm
